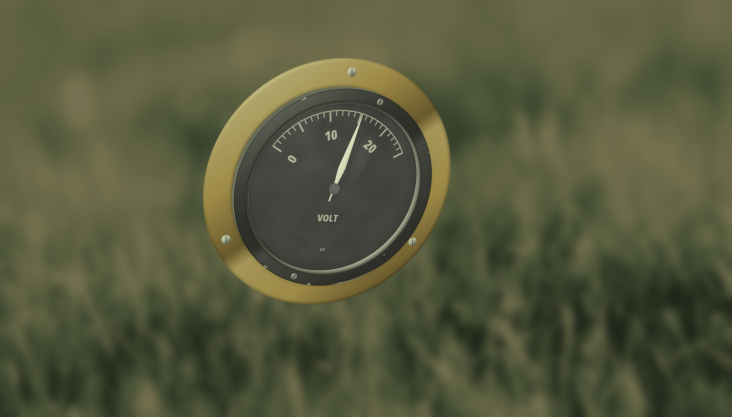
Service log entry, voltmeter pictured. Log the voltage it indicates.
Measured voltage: 15 V
